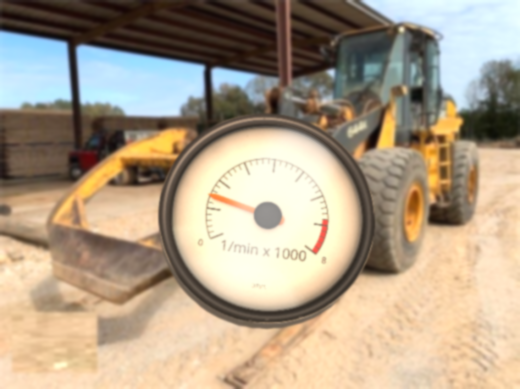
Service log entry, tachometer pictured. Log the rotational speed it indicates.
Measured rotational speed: 1400 rpm
